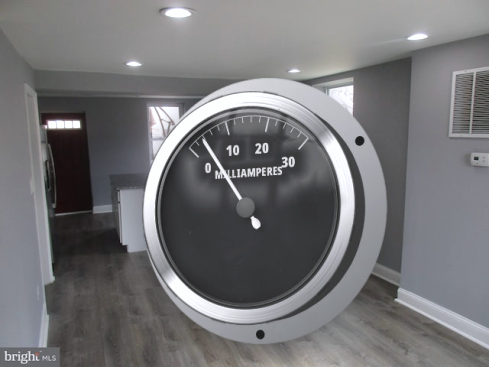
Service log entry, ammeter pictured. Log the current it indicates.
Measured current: 4 mA
